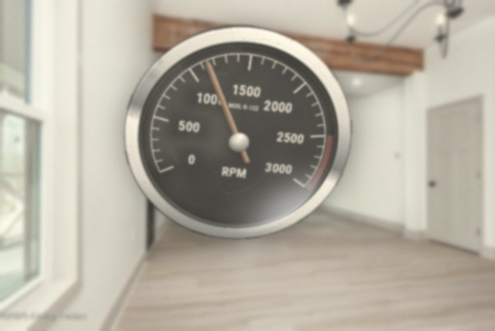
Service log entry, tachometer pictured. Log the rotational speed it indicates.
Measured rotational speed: 1150 rpm
